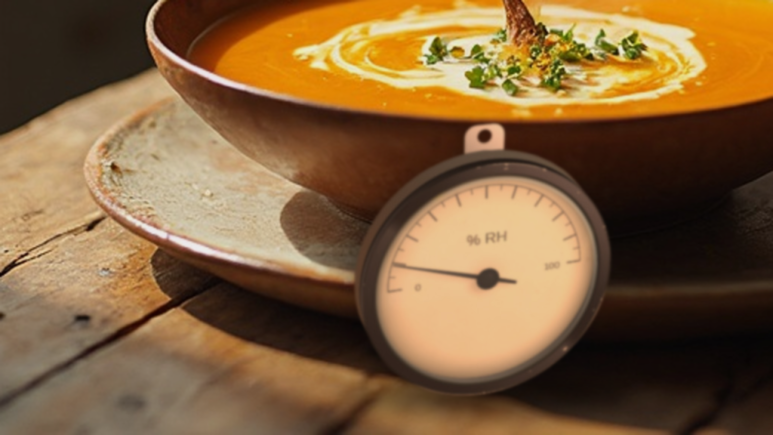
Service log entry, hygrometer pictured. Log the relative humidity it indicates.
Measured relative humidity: 10 %
